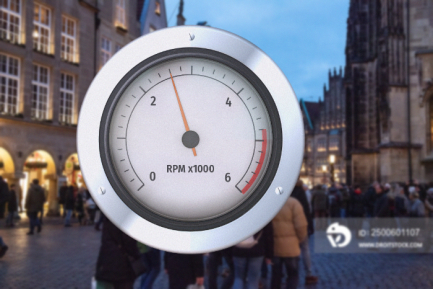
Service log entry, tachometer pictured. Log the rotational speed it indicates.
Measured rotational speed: 2600 rpm
